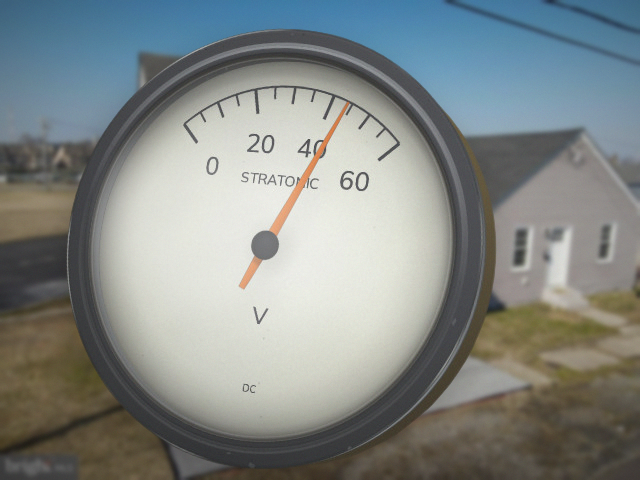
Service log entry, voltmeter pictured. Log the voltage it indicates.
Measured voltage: 45 V
